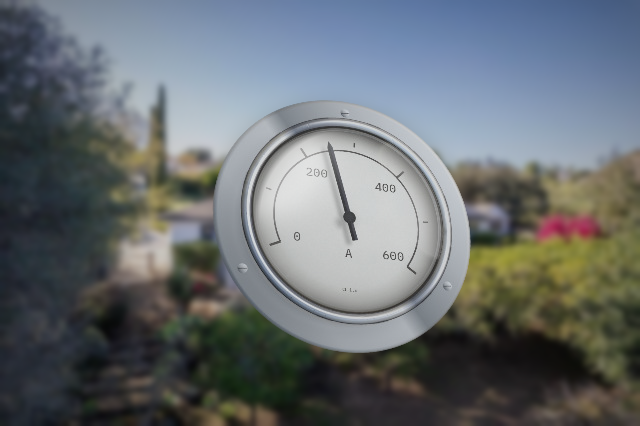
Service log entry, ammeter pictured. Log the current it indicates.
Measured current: 250 A
